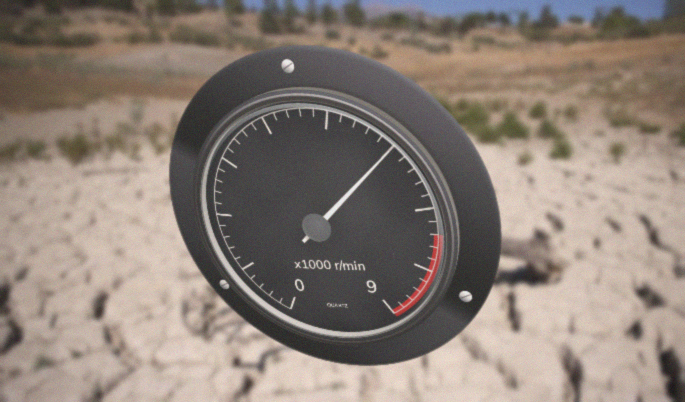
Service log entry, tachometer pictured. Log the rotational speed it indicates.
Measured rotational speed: 6000 rpm
